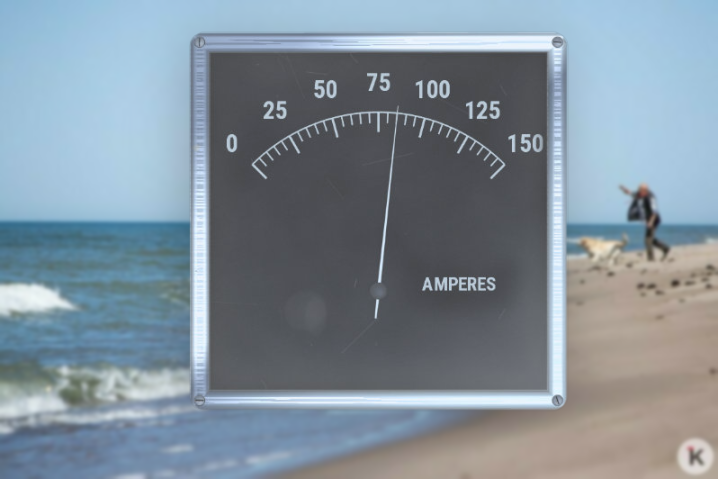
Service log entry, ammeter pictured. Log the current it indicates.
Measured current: 85 A
